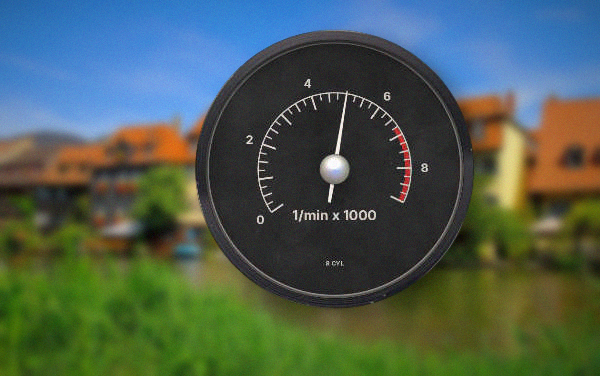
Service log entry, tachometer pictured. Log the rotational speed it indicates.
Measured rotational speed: 5000 rpm
